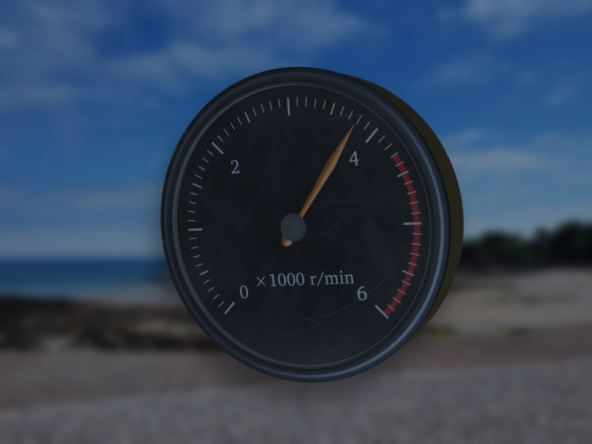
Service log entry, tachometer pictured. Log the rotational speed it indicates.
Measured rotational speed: 3800 rpm
